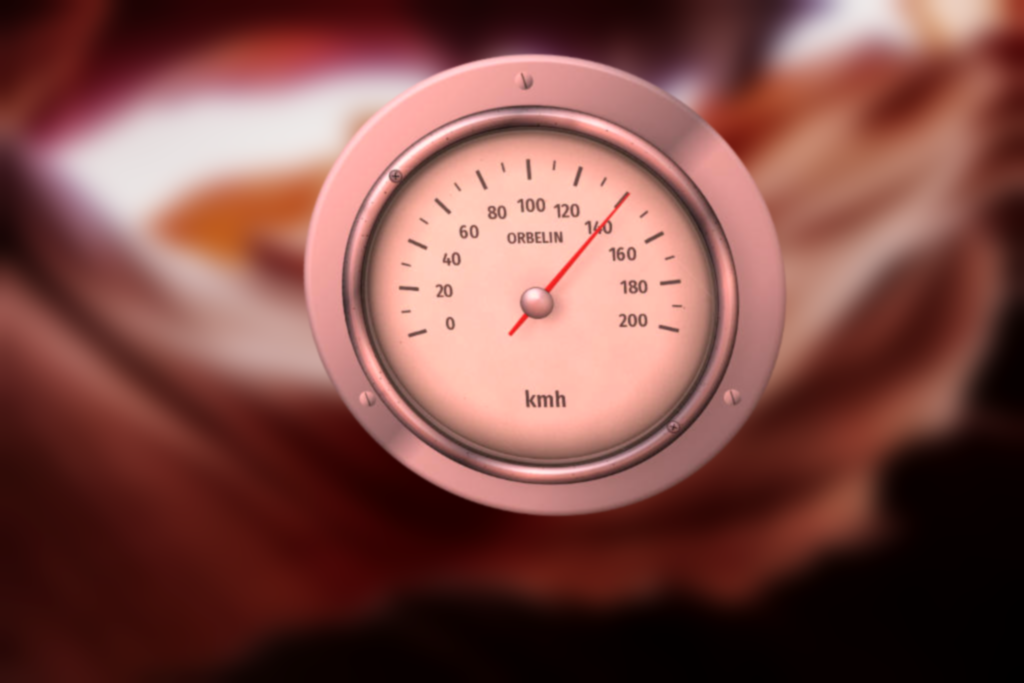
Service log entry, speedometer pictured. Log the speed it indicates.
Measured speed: 140 km/h
